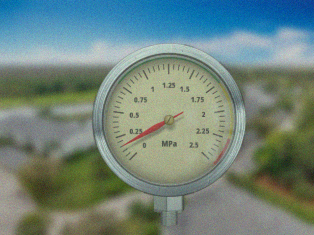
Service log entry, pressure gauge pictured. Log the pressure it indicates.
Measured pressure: 0.15 MPa
